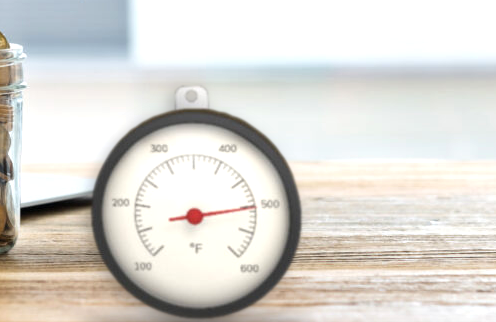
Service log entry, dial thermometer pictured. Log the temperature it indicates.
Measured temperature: 500 °F
